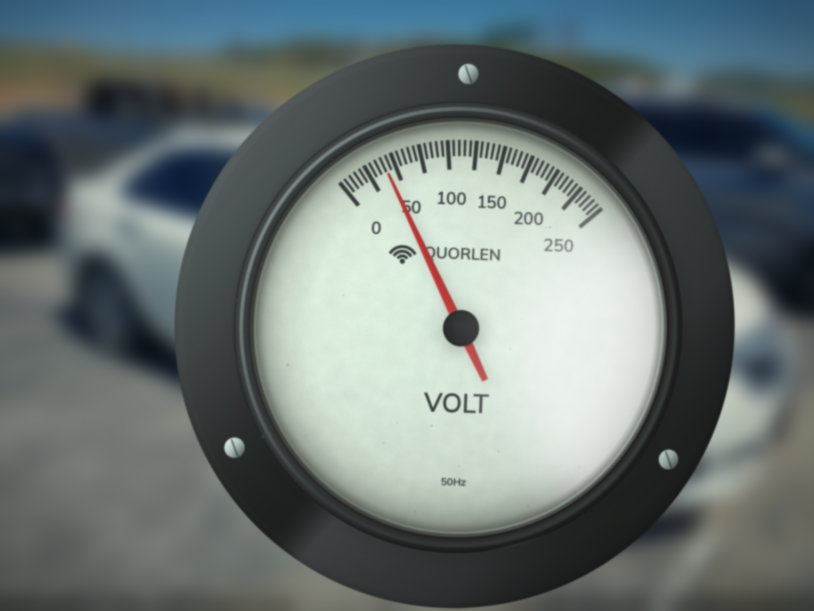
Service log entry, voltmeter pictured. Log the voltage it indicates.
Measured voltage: 40 V
